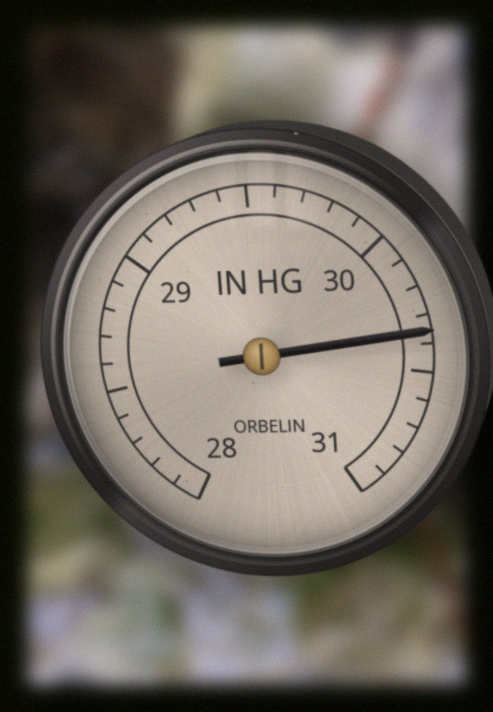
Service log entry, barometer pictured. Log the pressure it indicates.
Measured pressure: 30.35 inHg
